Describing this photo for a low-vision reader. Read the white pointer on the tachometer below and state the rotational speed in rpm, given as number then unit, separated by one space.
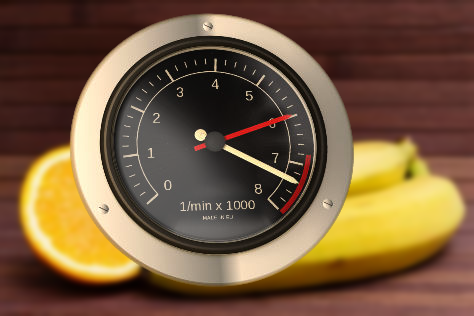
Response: 7400 rpm
